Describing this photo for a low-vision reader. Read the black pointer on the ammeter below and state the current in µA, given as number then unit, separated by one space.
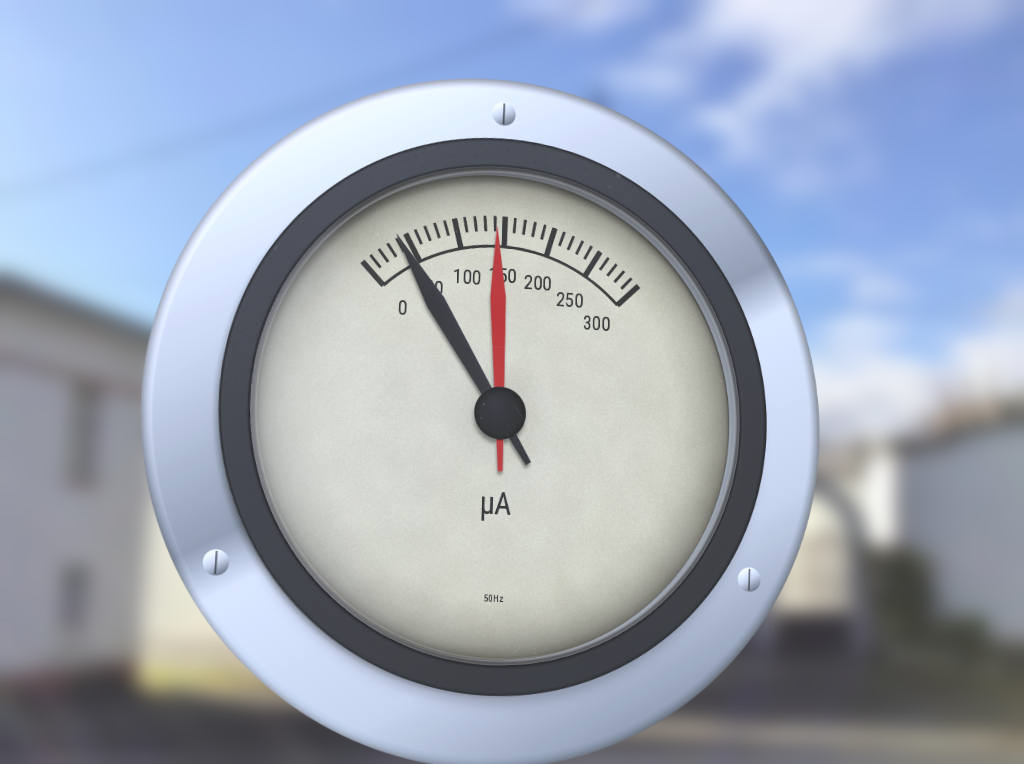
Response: 40 µA
